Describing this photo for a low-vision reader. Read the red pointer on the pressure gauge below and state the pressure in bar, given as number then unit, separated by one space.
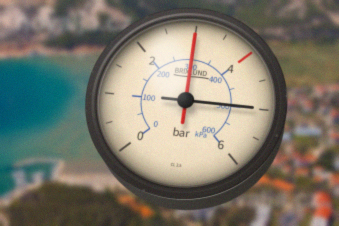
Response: 3 bar
